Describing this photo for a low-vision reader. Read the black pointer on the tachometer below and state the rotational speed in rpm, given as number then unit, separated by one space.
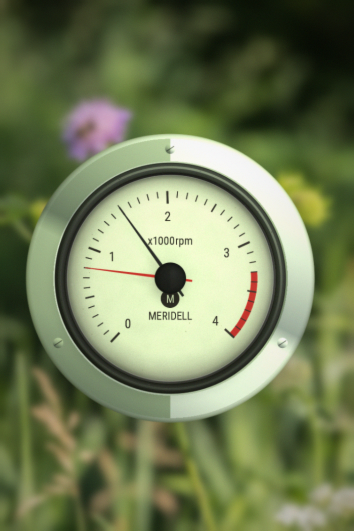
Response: 1500 rpm
